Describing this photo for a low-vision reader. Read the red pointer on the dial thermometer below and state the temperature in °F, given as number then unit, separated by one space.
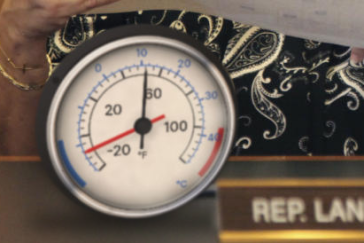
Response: -8 °F
